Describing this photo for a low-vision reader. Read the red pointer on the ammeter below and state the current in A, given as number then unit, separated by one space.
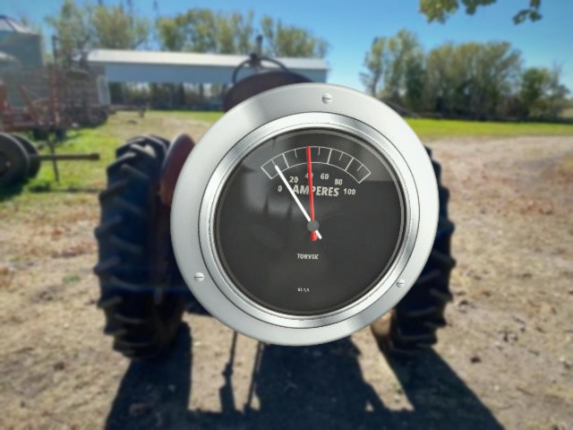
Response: 40 A
